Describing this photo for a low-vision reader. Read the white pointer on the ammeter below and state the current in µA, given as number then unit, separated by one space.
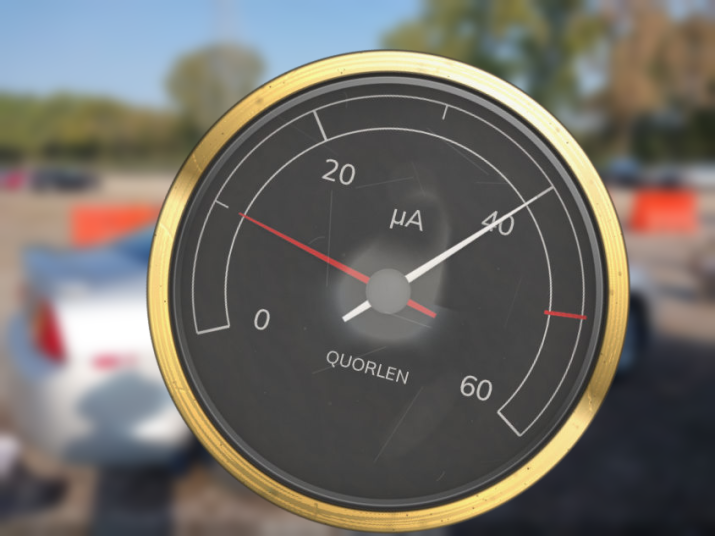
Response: 40 µA
